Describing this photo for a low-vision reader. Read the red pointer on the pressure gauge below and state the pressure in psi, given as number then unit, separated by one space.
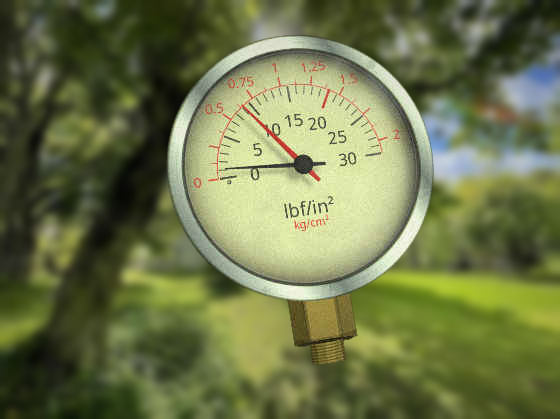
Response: 9 psi
